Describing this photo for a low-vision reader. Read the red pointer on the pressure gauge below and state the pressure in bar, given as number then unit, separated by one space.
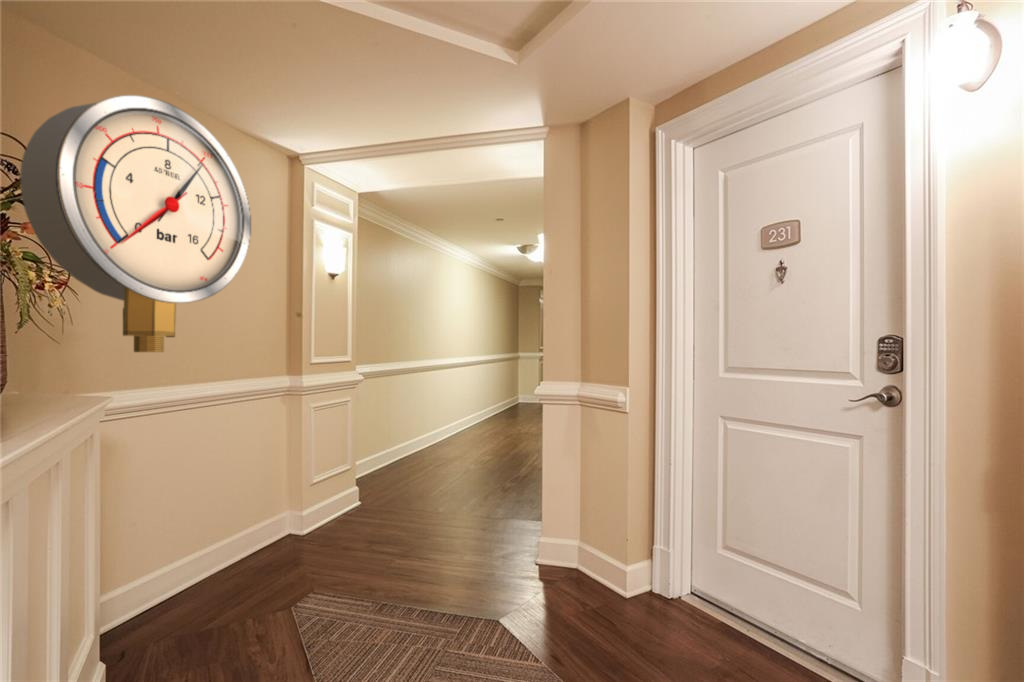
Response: 0 bar
